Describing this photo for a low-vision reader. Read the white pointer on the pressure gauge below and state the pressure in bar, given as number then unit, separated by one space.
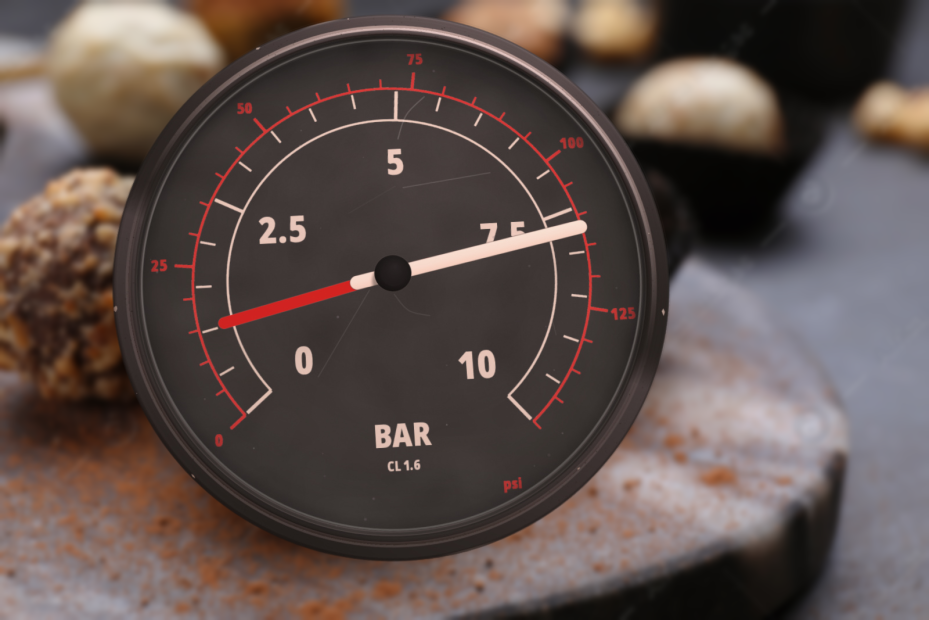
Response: 7.75 bar
